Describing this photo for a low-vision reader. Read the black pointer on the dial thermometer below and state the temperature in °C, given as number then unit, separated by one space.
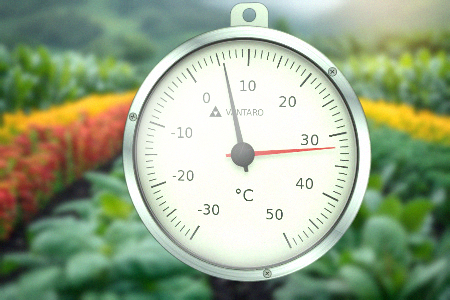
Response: 6 °C
